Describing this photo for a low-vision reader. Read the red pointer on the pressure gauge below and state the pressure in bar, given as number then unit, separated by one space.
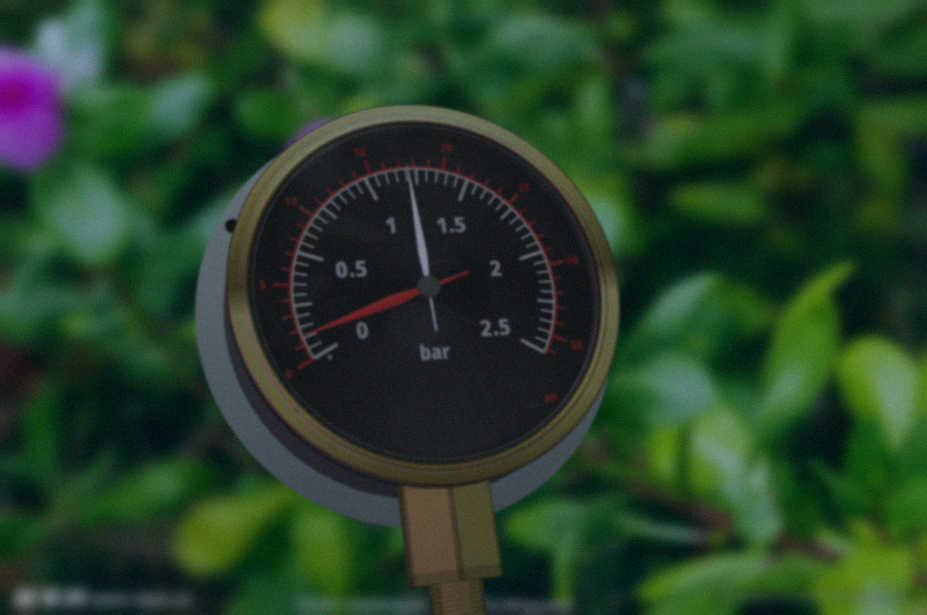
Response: 0.1 bar
